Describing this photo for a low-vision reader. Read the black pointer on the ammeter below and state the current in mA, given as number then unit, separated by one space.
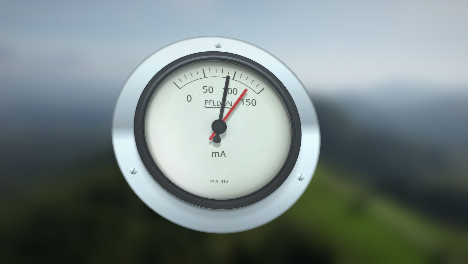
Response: 90 mA
